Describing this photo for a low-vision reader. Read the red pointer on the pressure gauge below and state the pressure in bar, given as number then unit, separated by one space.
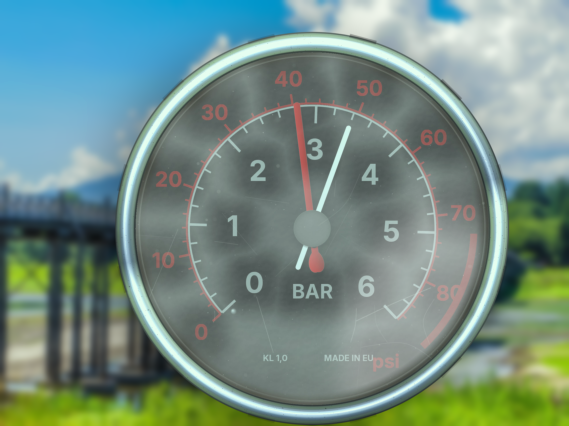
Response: 2.8 bar
